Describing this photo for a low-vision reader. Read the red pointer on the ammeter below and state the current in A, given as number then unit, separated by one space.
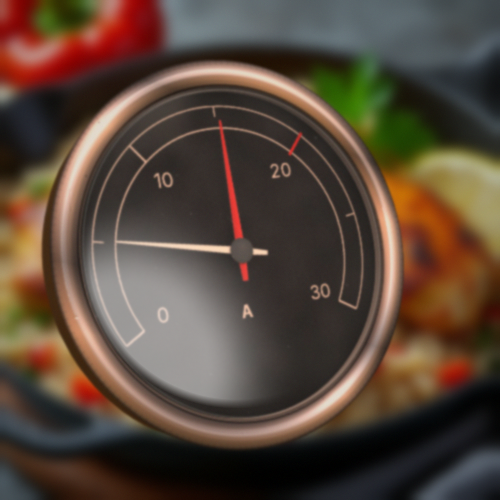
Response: 15 A
